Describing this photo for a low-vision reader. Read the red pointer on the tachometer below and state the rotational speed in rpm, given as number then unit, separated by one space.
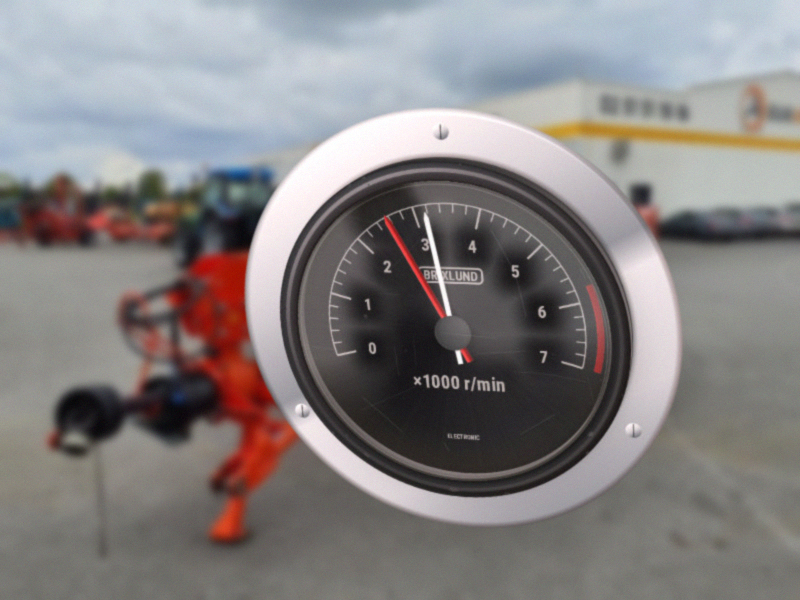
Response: 2600 rpm
